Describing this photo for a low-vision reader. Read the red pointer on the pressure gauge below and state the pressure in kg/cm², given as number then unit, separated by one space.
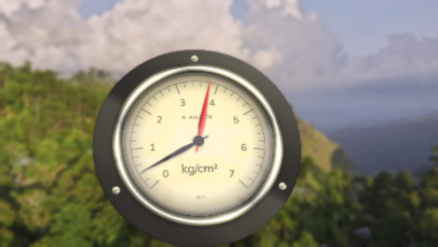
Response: 3.8 kg/cm²
